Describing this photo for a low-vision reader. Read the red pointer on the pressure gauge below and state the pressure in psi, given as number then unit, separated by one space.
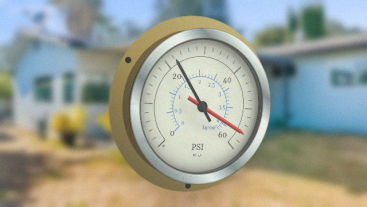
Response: 56 psi
